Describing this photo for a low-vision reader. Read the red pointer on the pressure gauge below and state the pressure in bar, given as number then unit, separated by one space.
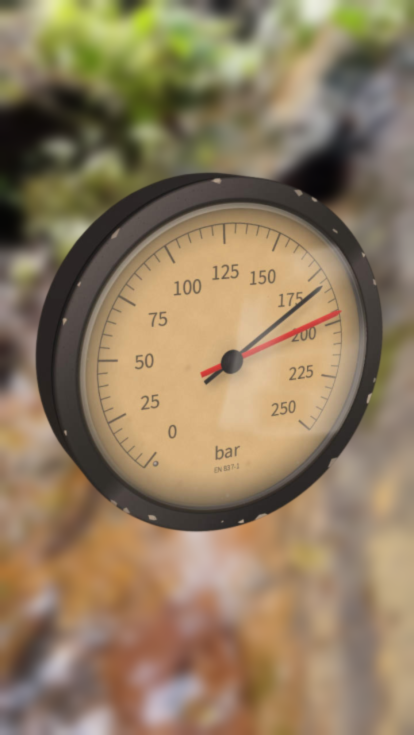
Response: 195 bar
